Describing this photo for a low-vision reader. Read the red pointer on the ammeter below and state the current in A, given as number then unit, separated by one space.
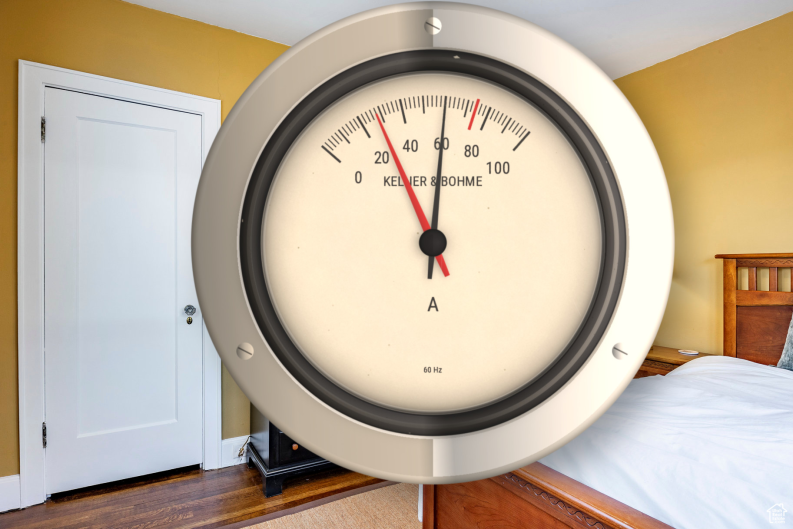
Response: 28 A
